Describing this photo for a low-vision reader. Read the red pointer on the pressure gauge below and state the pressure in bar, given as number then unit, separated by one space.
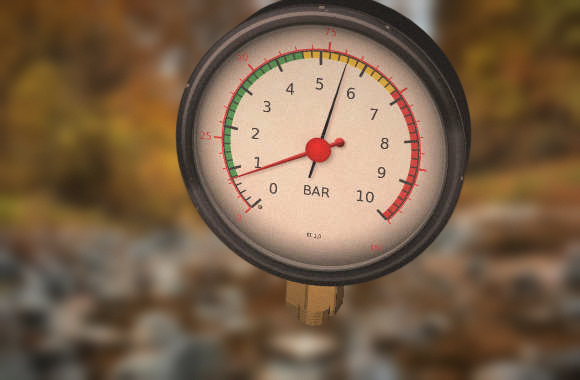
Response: 0.8 bar
